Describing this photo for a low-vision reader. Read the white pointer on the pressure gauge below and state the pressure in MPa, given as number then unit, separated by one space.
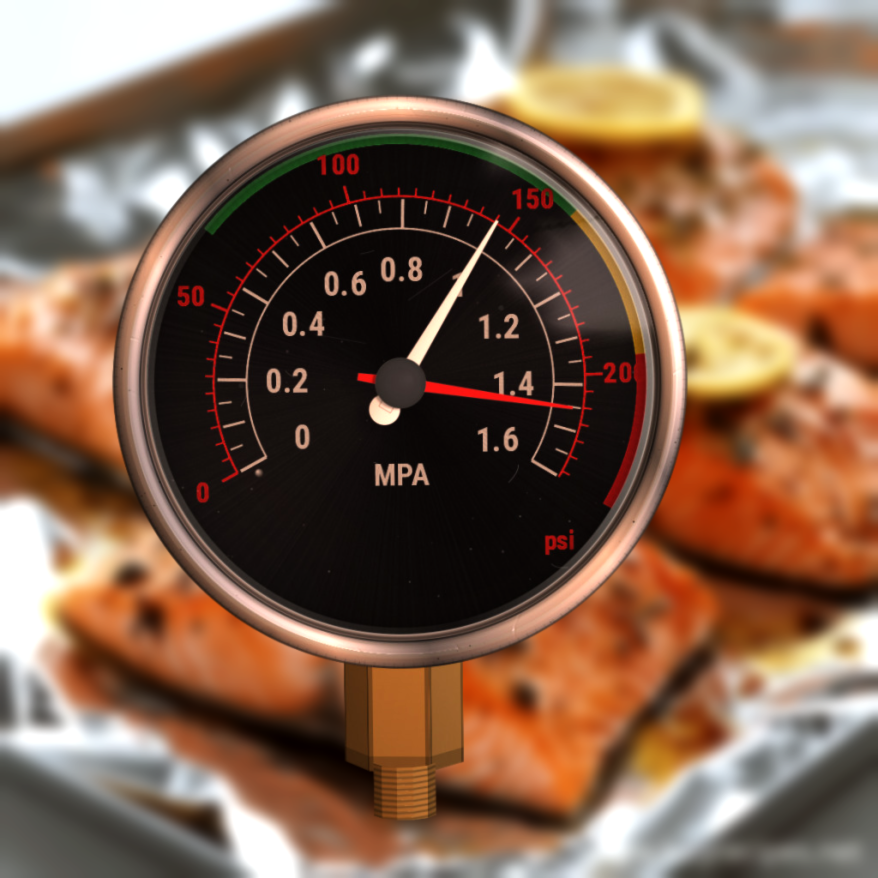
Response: 1 MPa
